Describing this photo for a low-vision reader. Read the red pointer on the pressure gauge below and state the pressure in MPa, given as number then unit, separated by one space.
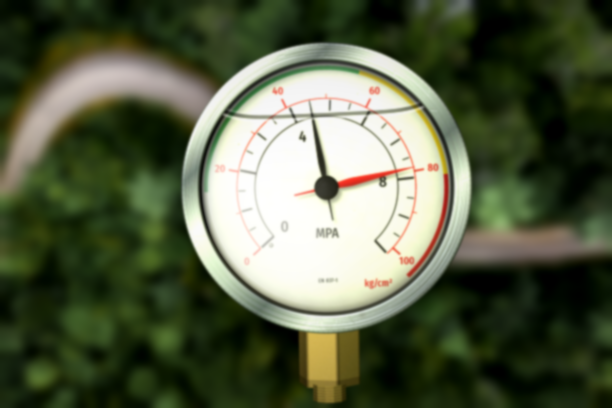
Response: 7.75 MPa
